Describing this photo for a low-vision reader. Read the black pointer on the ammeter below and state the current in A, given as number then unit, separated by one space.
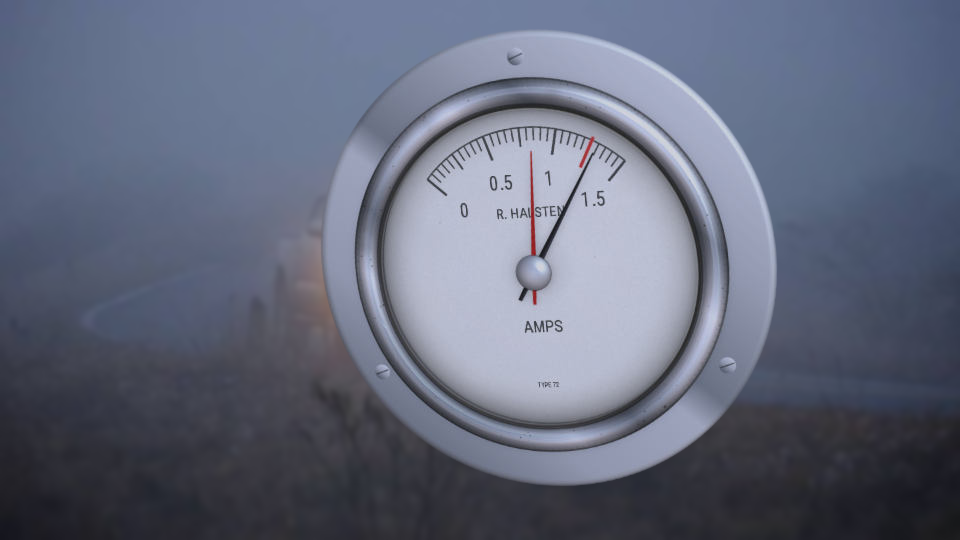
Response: 1.3 A
